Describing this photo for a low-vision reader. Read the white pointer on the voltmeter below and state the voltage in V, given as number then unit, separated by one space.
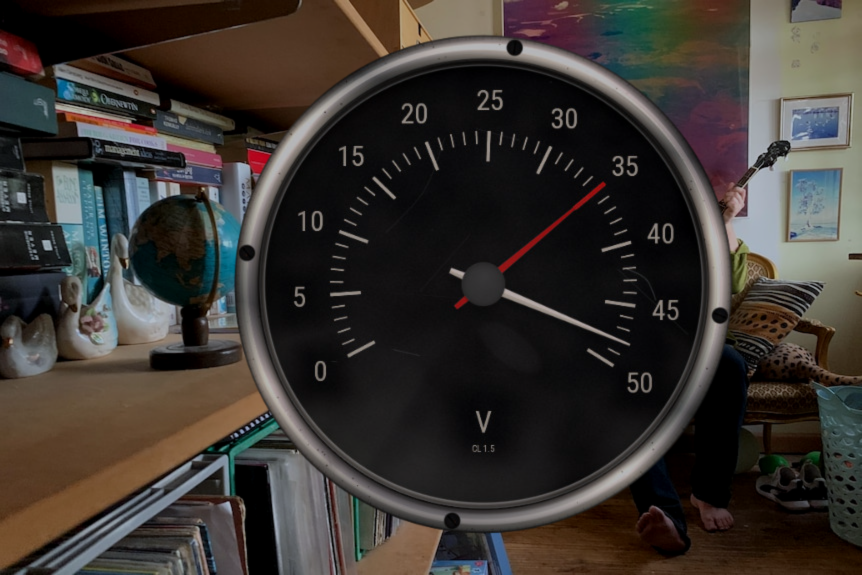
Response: 48 V
